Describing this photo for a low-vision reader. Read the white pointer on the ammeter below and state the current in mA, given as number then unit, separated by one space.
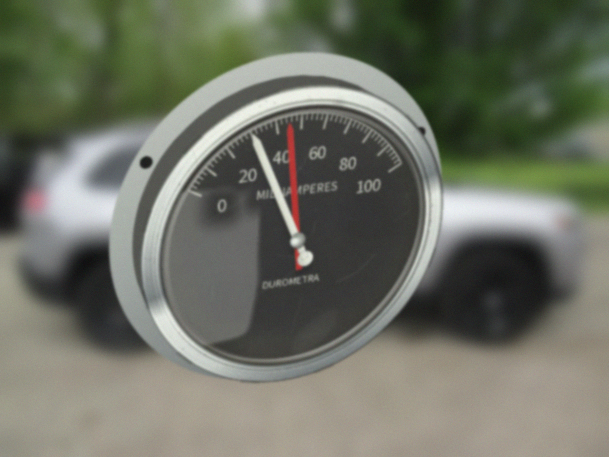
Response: 30 mA
